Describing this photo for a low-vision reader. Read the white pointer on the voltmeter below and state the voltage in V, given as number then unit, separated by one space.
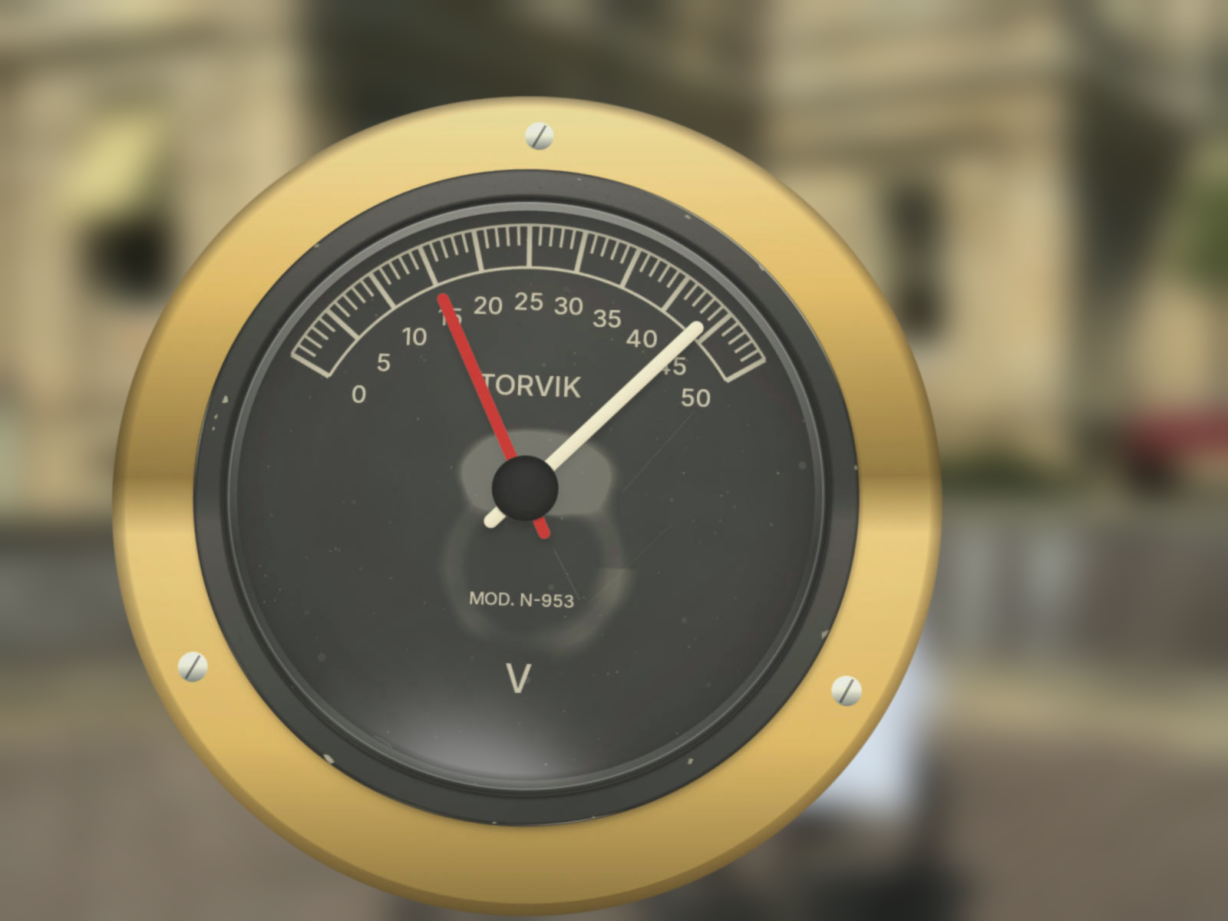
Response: 44 V
